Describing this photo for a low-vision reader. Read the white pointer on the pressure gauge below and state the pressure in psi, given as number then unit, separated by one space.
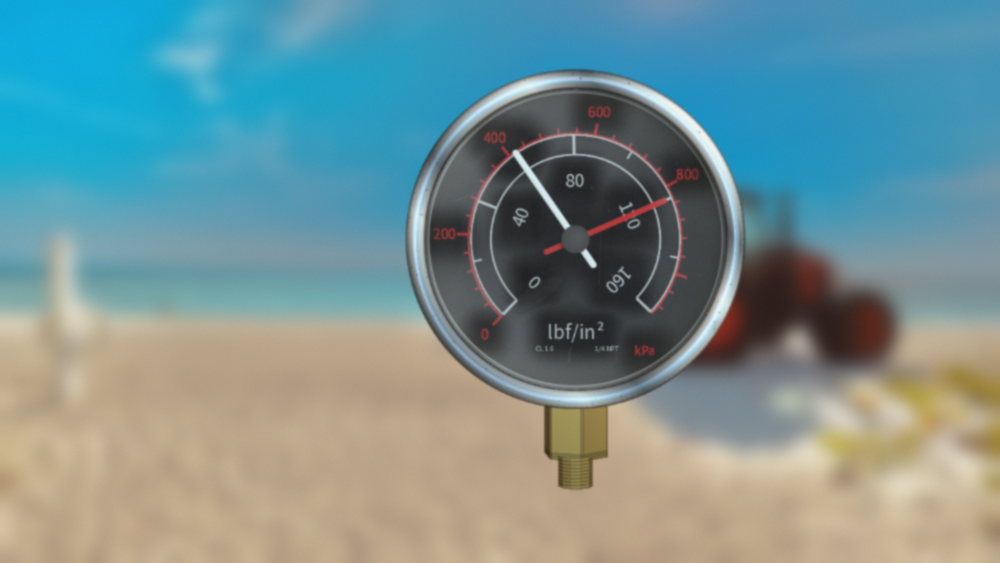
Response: 60 psi
